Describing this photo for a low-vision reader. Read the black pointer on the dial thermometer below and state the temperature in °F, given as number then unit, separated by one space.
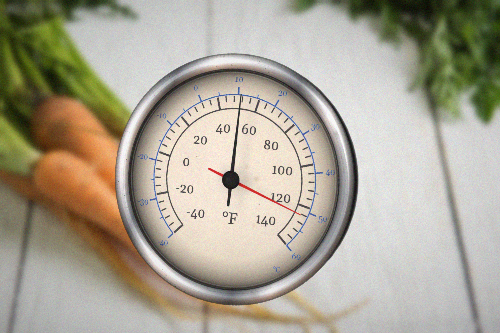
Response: 52 °F
